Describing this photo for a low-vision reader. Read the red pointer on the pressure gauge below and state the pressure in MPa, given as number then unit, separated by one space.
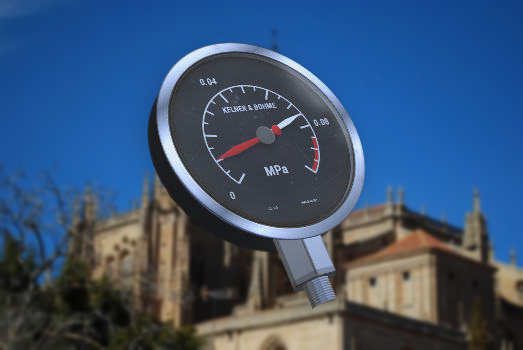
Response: 0.01 MPa
